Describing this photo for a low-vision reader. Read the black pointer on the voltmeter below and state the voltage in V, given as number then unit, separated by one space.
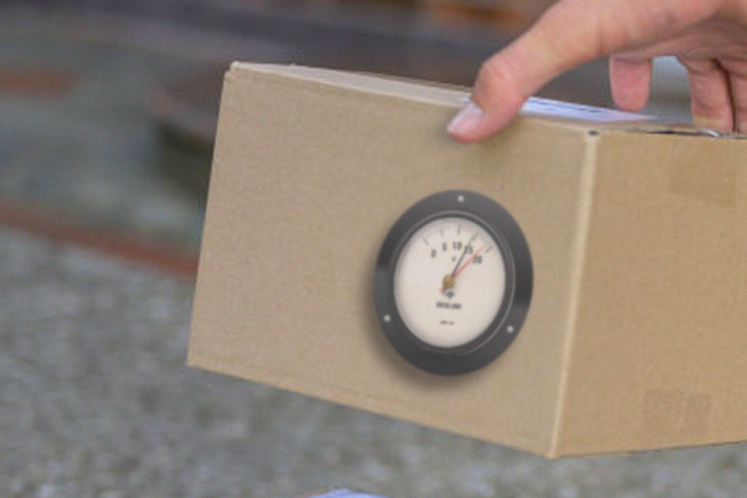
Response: 15 V
